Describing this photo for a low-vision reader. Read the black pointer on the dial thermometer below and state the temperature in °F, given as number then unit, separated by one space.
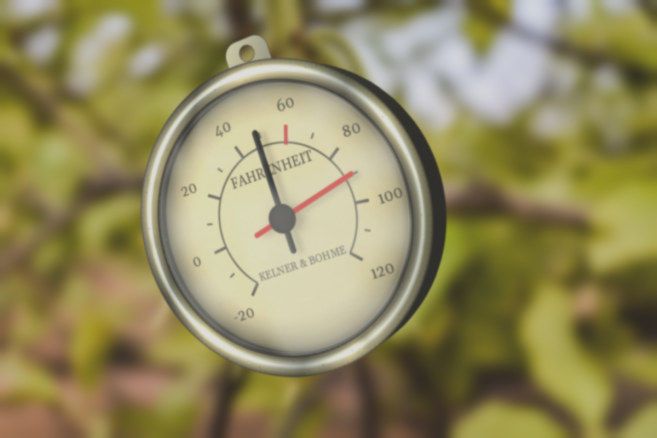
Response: 50 °F
